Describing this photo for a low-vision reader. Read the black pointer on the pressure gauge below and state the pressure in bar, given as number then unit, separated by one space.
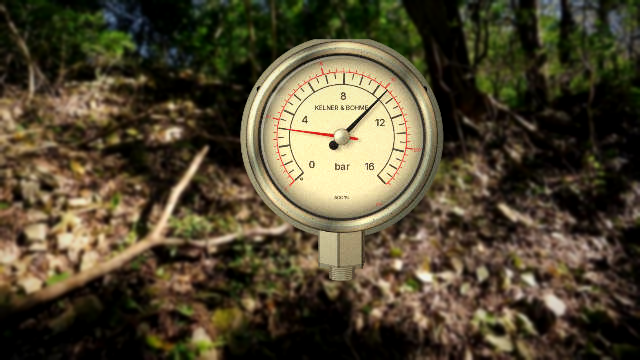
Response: 10.5 bar
